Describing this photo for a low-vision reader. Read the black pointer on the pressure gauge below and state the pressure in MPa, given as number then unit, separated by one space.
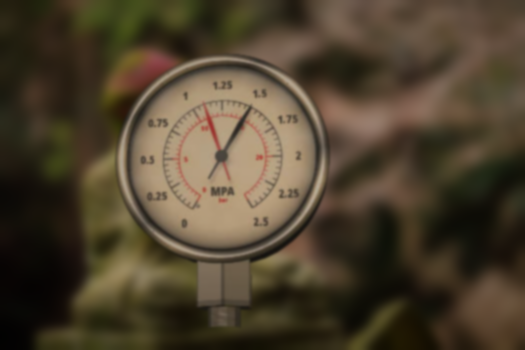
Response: 1.5 MPa
